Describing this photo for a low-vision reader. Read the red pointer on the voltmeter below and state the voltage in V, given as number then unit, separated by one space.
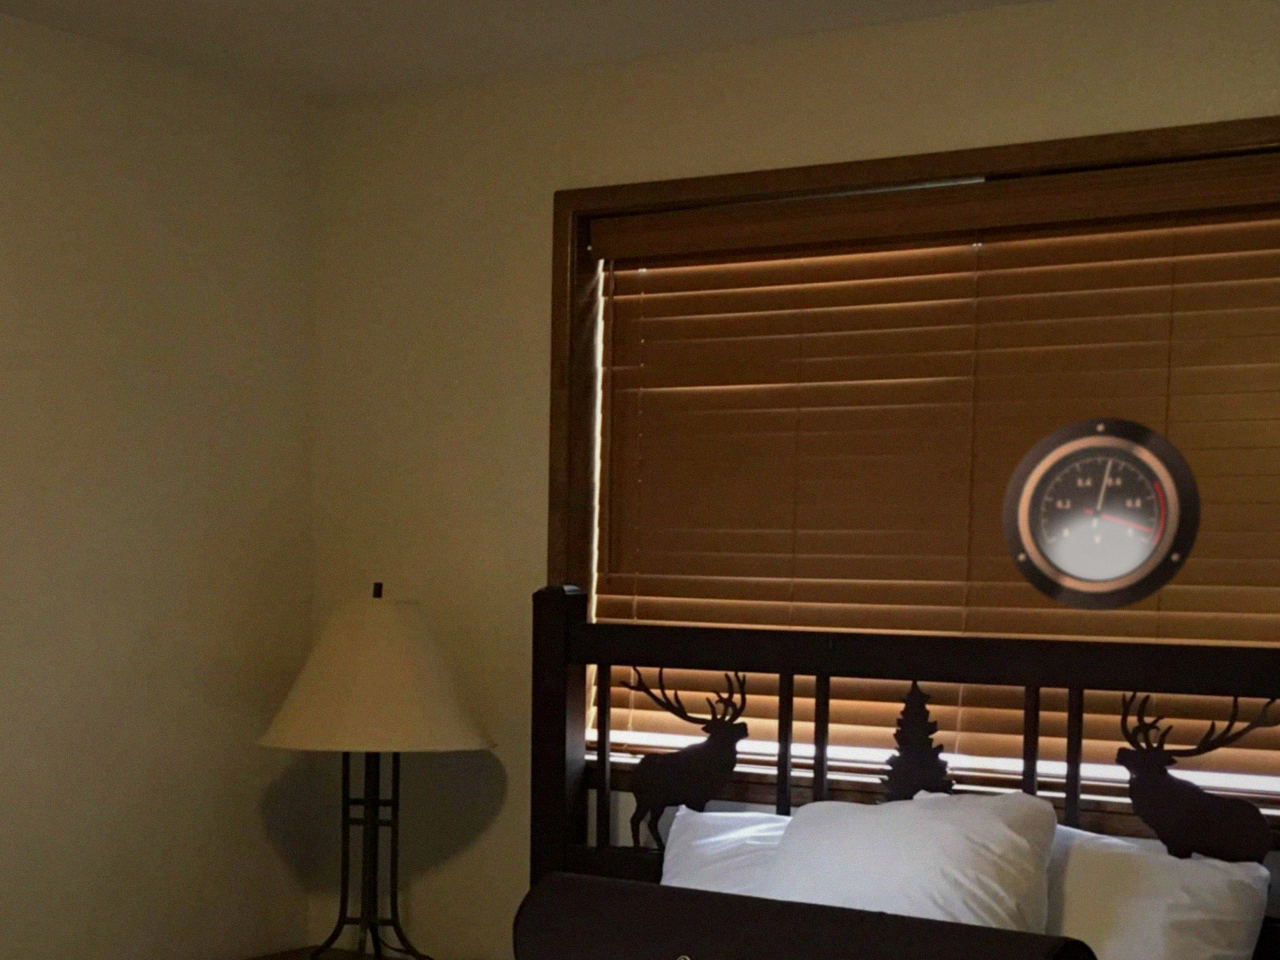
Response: 0.95 V
